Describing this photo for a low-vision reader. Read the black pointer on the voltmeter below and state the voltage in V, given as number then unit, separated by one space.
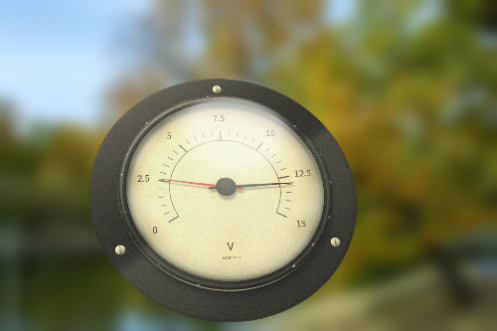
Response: 13 V
